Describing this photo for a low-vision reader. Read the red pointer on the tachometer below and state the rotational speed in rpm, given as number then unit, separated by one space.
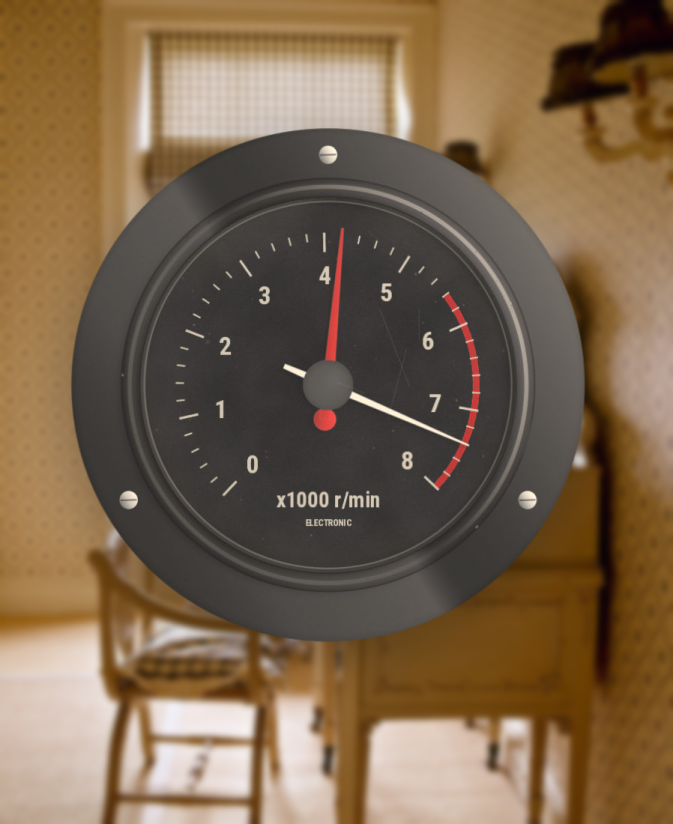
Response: 4200 rpm
